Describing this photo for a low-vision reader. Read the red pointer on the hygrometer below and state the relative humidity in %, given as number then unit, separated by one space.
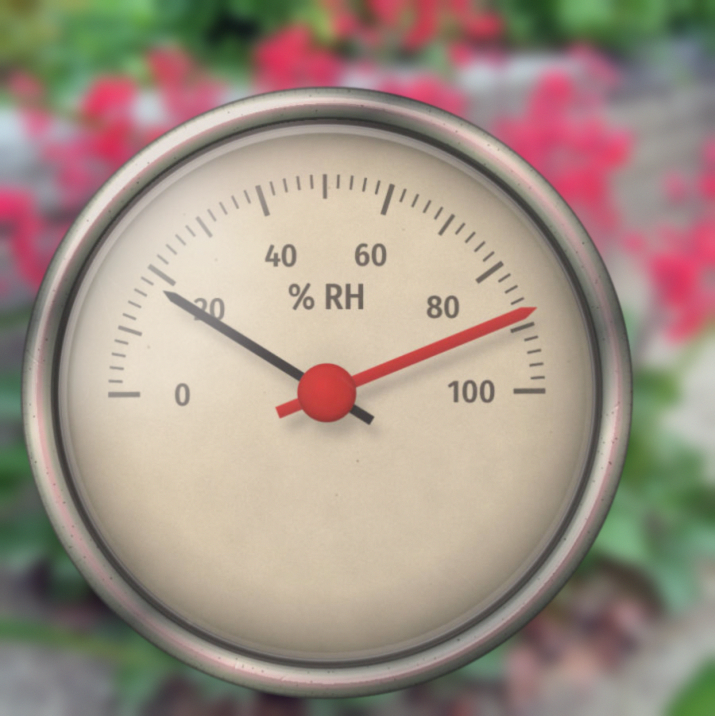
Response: 88 %
